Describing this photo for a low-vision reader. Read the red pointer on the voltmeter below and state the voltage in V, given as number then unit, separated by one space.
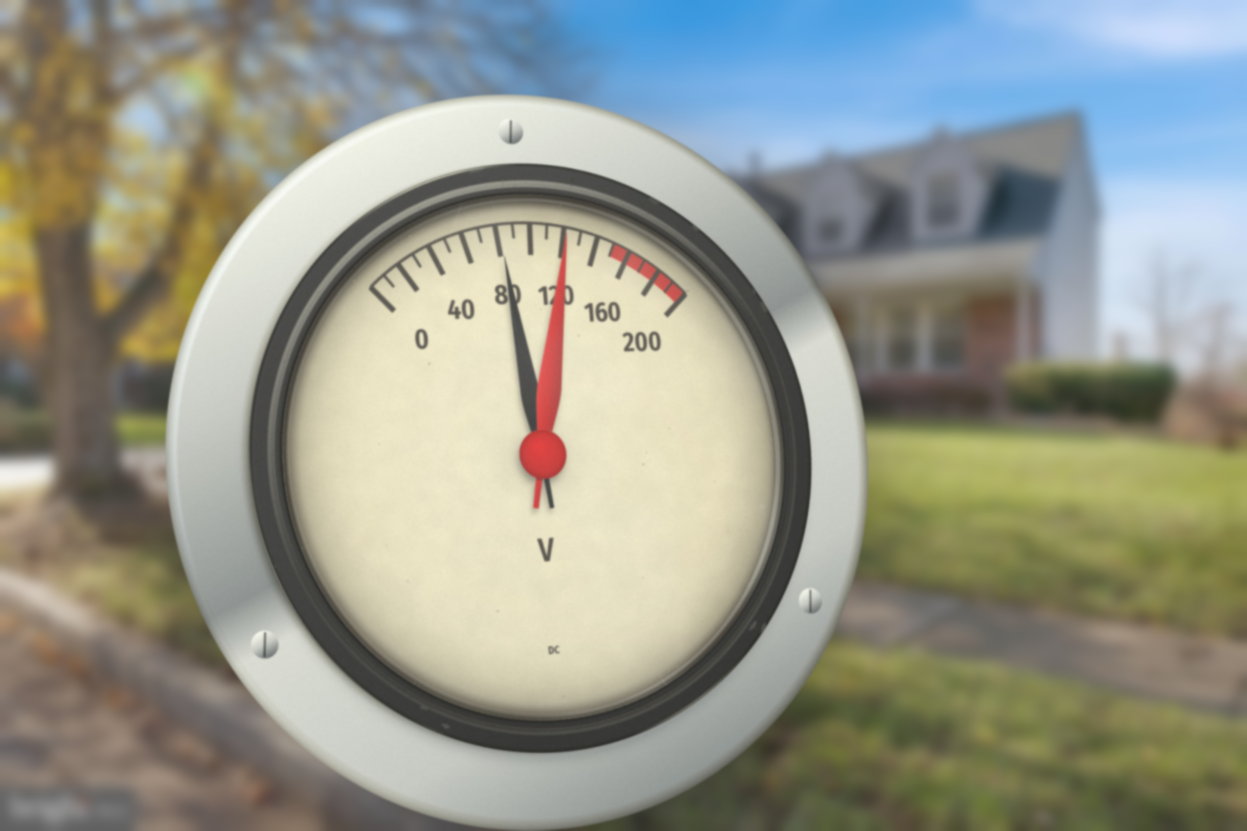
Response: 120 V
